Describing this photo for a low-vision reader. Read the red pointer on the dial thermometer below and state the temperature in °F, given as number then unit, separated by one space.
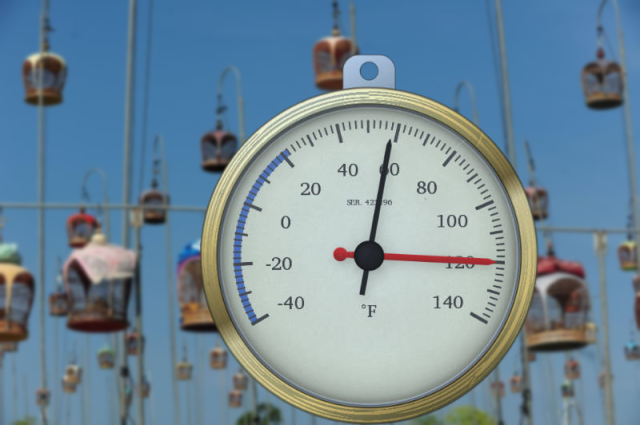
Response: 120 °F
